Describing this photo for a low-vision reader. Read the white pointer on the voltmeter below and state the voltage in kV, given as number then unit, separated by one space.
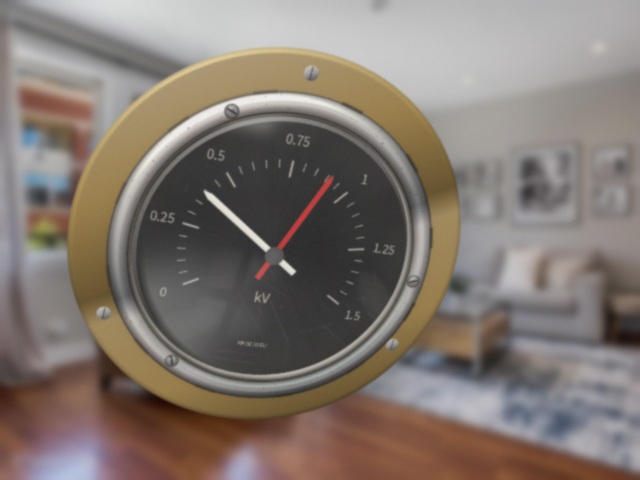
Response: 0.4 kV
